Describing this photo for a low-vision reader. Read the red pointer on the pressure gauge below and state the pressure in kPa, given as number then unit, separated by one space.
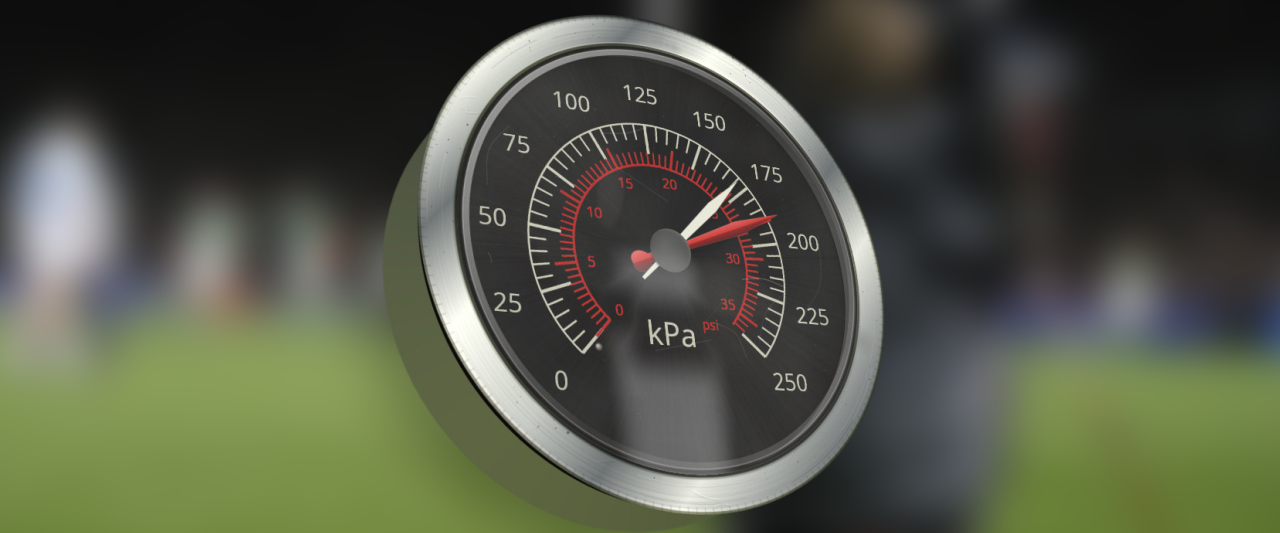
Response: 190 kPa
